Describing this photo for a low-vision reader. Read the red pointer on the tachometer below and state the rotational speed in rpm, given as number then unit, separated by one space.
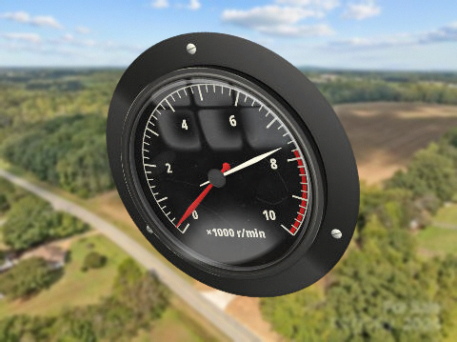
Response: 200 rpm
